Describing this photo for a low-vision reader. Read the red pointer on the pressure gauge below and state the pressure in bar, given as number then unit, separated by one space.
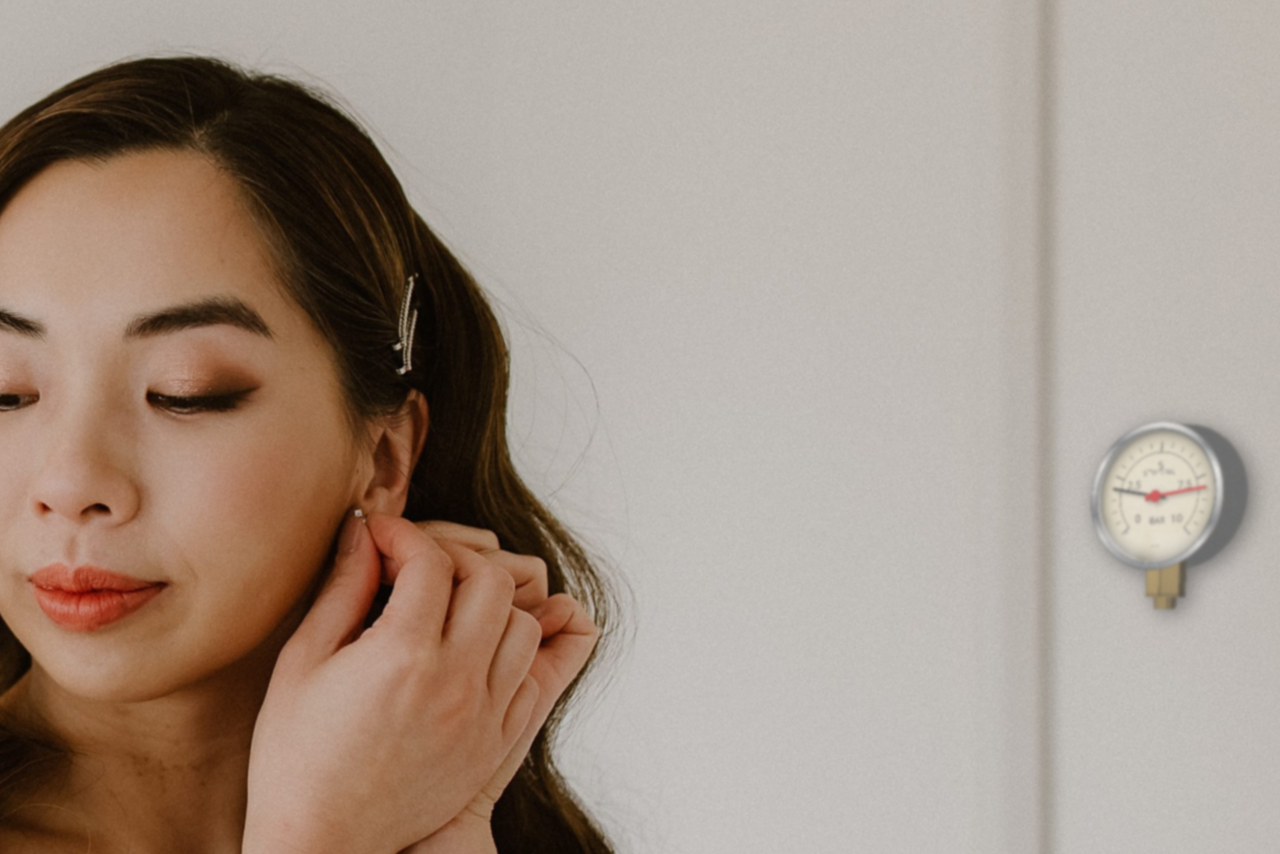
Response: 8 bar
